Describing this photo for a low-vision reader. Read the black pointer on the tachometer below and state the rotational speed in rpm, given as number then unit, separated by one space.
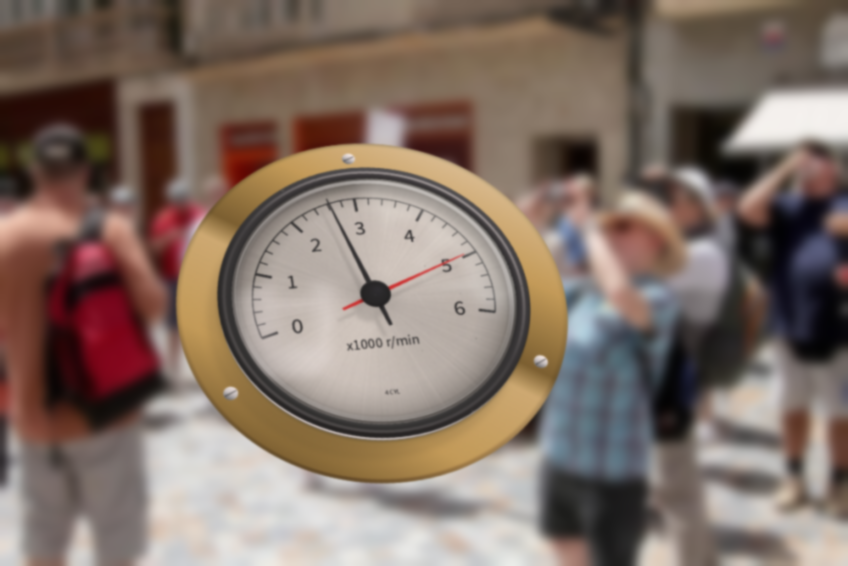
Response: 2600 rpm
